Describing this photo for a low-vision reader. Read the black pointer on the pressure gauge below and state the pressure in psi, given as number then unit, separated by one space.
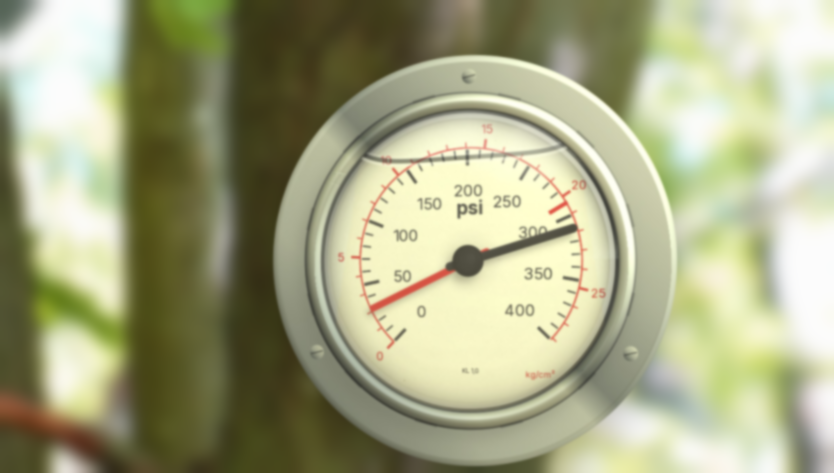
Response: 310 psi
